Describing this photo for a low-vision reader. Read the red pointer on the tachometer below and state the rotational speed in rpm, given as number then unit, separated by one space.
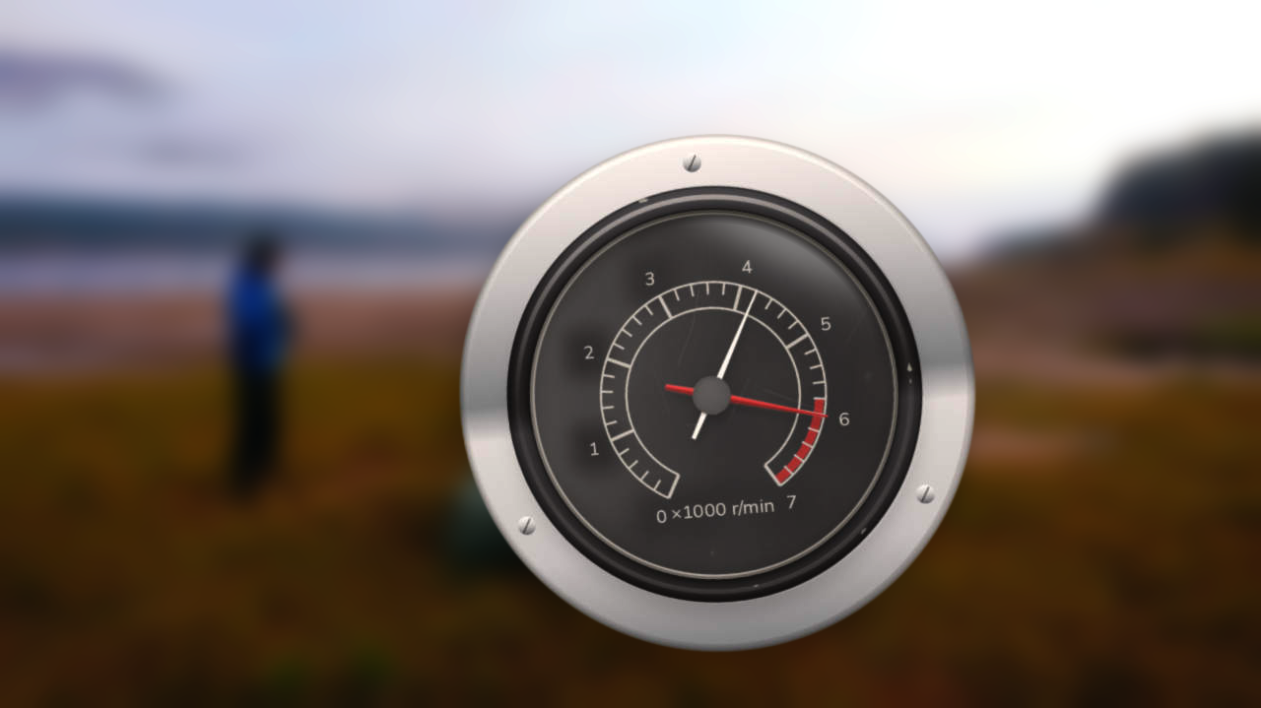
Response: 6000 rpm
